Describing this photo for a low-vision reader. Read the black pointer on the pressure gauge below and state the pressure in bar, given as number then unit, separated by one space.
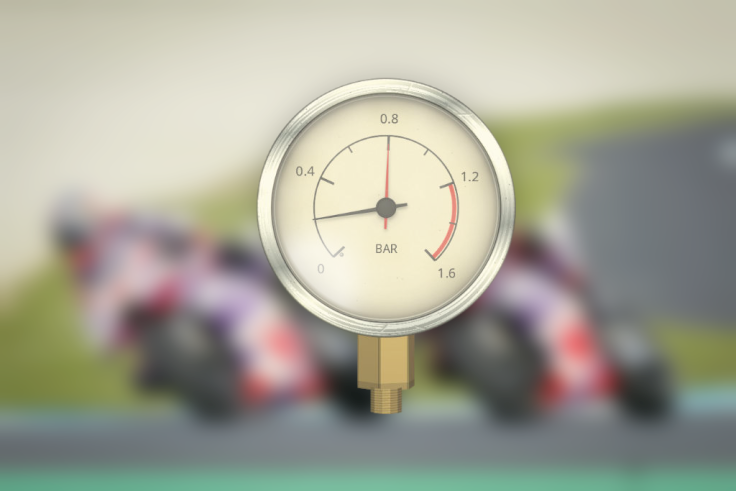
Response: 0.2 bar
